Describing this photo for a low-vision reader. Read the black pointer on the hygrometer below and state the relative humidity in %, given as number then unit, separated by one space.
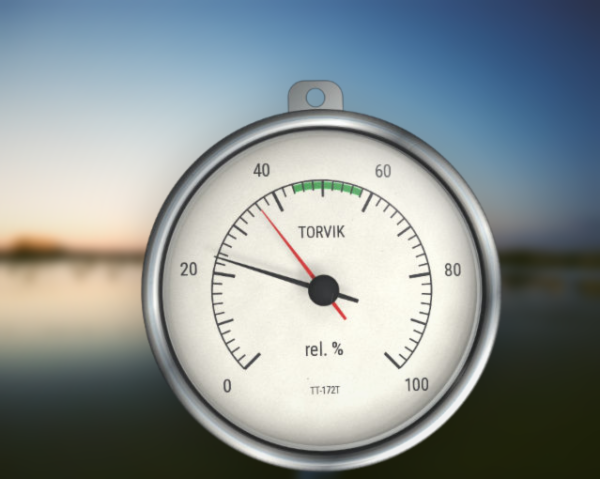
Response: 23 %
